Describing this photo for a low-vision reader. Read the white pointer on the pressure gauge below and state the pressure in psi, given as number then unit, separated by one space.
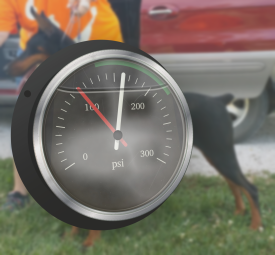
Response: 160 psi
